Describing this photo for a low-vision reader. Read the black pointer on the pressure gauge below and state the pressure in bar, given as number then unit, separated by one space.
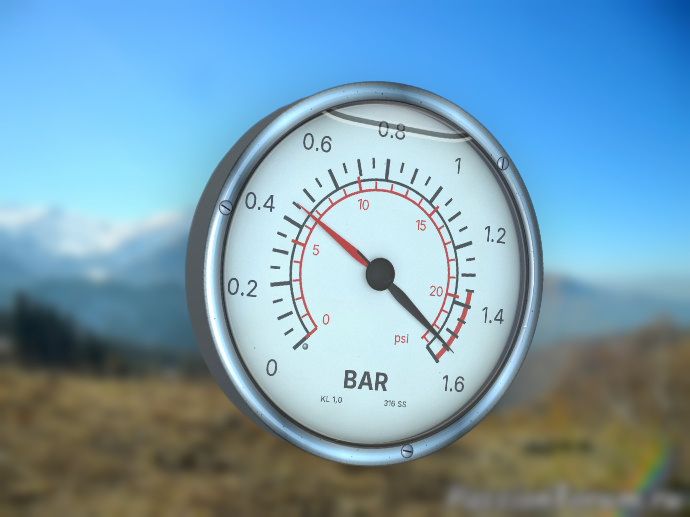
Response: 1.55 bar
